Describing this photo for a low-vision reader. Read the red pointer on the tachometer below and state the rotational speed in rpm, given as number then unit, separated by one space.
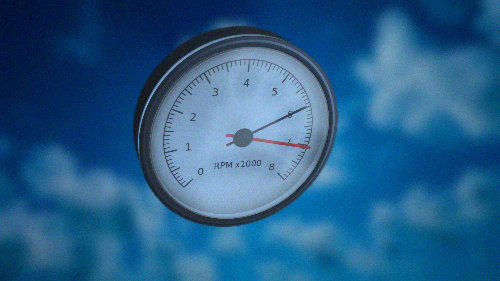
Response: 7000 rpm
